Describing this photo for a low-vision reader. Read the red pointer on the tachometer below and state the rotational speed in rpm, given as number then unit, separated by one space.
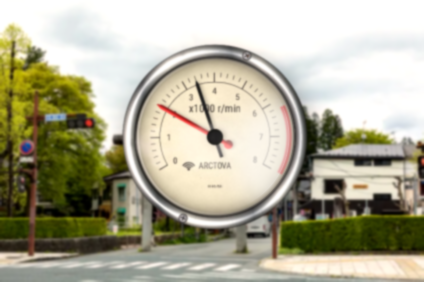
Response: 2000 rpm
